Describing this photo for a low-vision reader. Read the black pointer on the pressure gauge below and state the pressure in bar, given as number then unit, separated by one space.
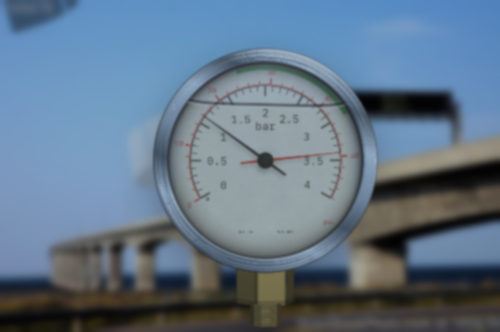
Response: 1.1 bar
